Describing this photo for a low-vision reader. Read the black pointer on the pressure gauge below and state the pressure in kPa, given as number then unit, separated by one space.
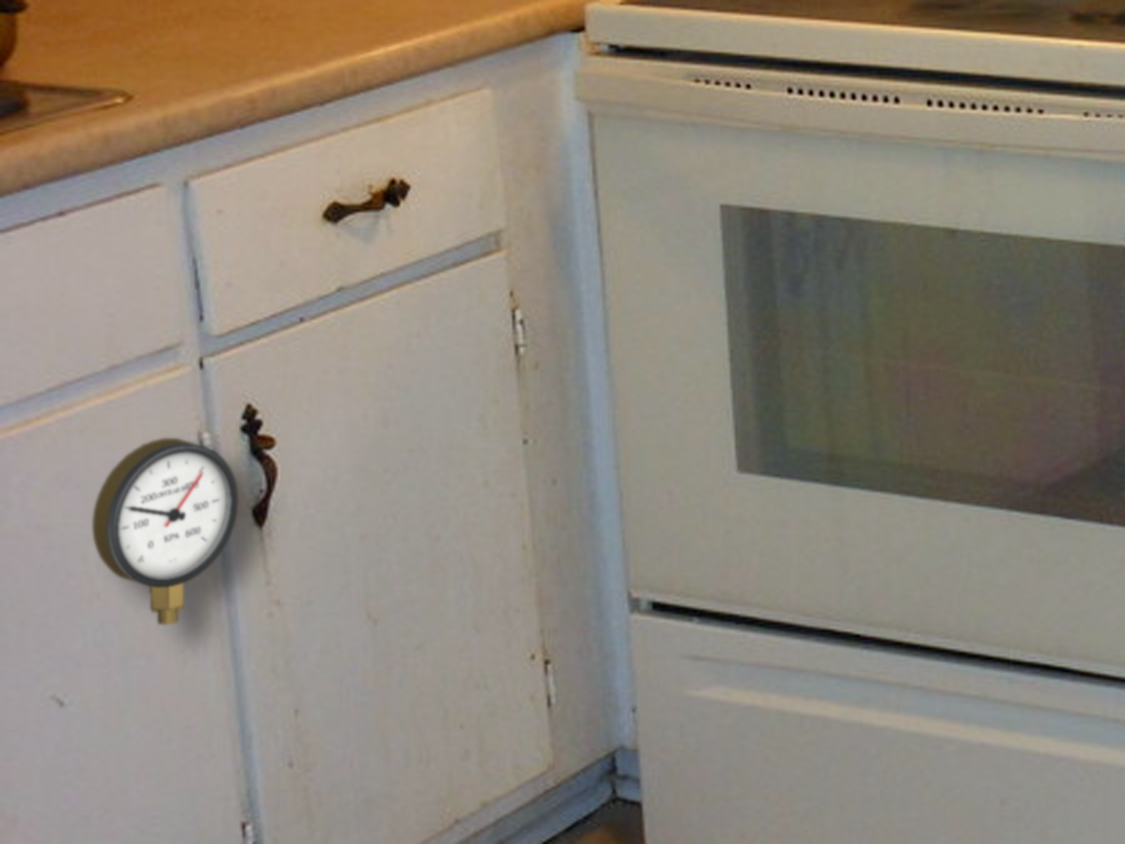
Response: 150 kPa
